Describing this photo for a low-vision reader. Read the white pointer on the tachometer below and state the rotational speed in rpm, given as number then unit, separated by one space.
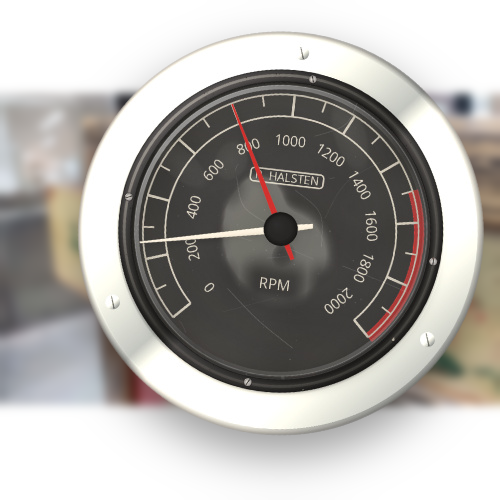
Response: 250 rpm
